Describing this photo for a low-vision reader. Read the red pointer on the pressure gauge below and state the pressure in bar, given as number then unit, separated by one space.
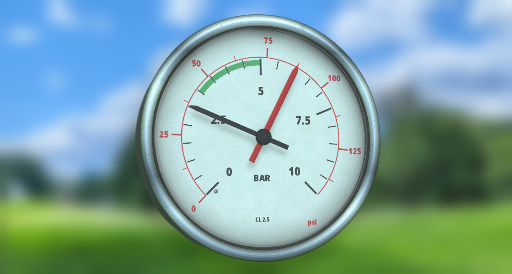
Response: 6 bar
